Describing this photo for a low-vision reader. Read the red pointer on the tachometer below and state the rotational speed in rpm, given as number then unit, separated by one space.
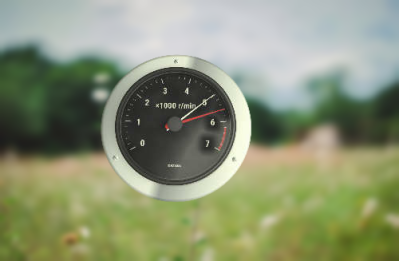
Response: 5600 rpm
